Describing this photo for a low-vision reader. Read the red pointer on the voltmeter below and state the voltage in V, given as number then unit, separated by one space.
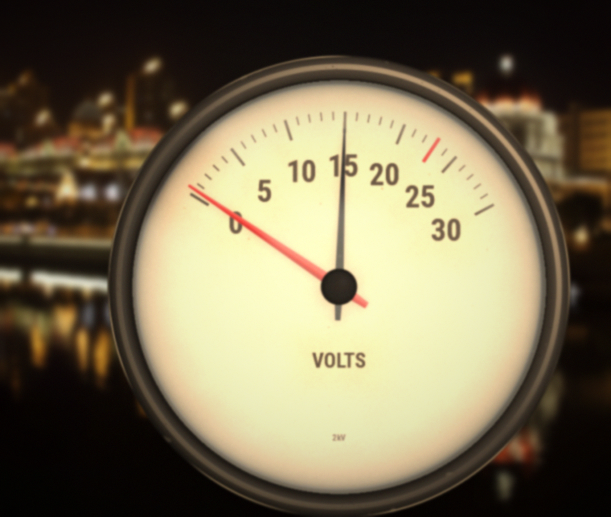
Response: 0.5 V
